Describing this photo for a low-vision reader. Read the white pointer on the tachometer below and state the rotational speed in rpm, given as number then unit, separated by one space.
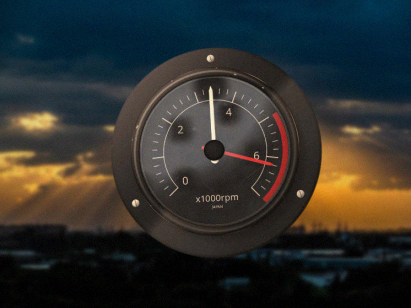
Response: 3400 rpm
